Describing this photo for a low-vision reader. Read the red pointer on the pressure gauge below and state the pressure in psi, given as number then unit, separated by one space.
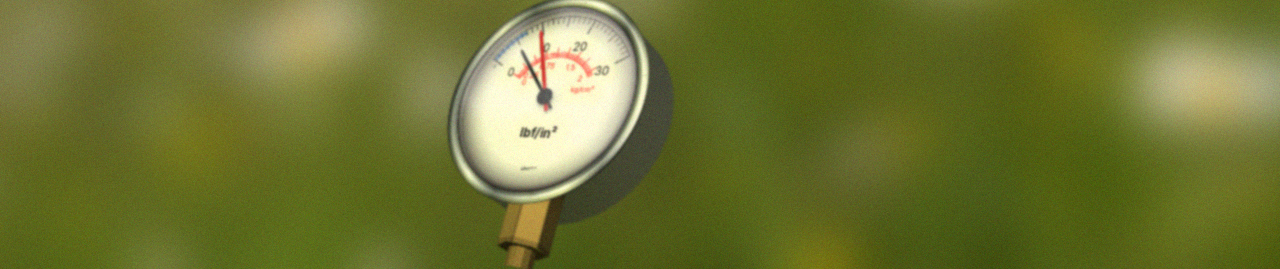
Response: 10 psi
